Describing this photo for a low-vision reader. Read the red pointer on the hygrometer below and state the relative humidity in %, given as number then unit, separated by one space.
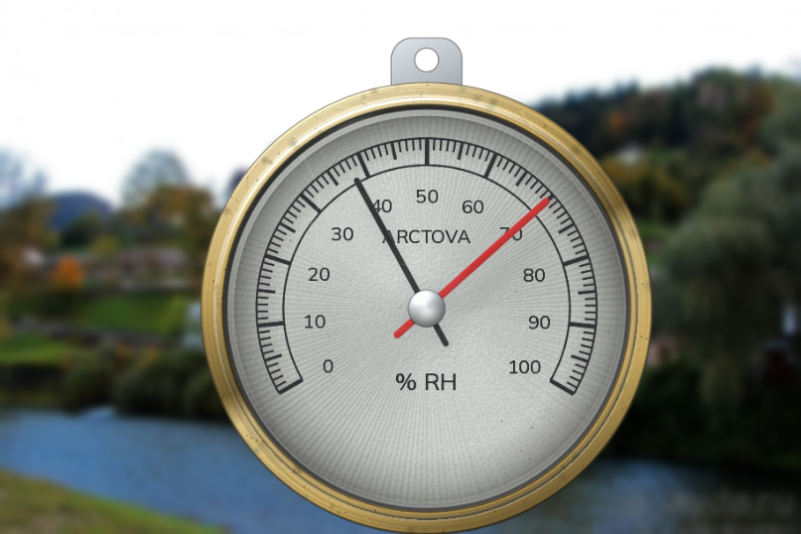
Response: 70 %
